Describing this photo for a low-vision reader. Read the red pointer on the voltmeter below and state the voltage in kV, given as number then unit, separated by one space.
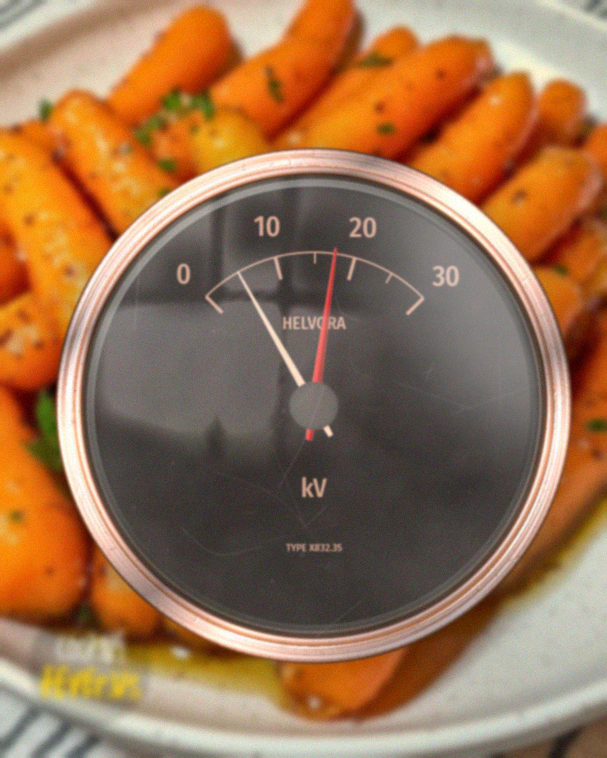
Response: 17.5 kV
